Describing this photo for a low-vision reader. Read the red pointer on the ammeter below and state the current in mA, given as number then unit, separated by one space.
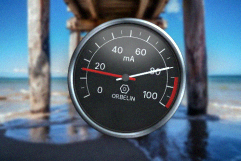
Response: 15 mA
